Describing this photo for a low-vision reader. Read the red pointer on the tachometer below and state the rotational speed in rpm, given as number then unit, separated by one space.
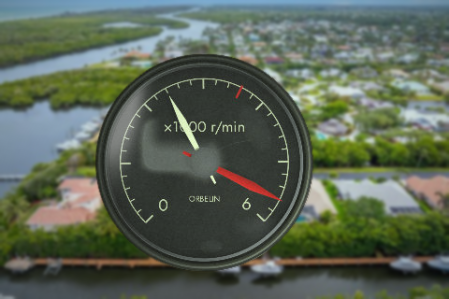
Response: 5600 rpm
